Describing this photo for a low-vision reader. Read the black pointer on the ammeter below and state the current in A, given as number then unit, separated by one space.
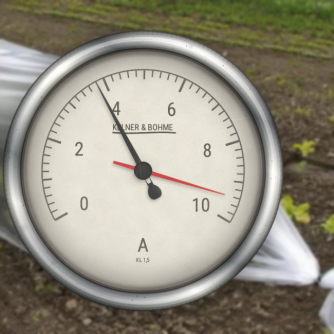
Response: 3.8 A
